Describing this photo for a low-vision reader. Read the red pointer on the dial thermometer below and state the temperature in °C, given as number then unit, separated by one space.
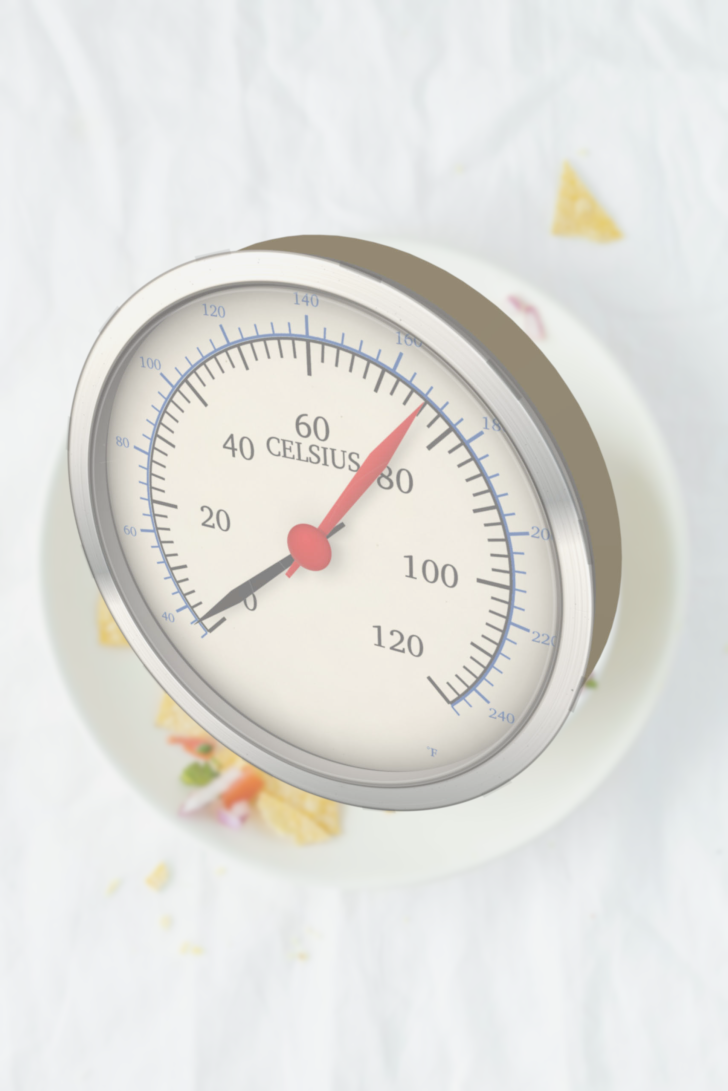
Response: 76 °C
